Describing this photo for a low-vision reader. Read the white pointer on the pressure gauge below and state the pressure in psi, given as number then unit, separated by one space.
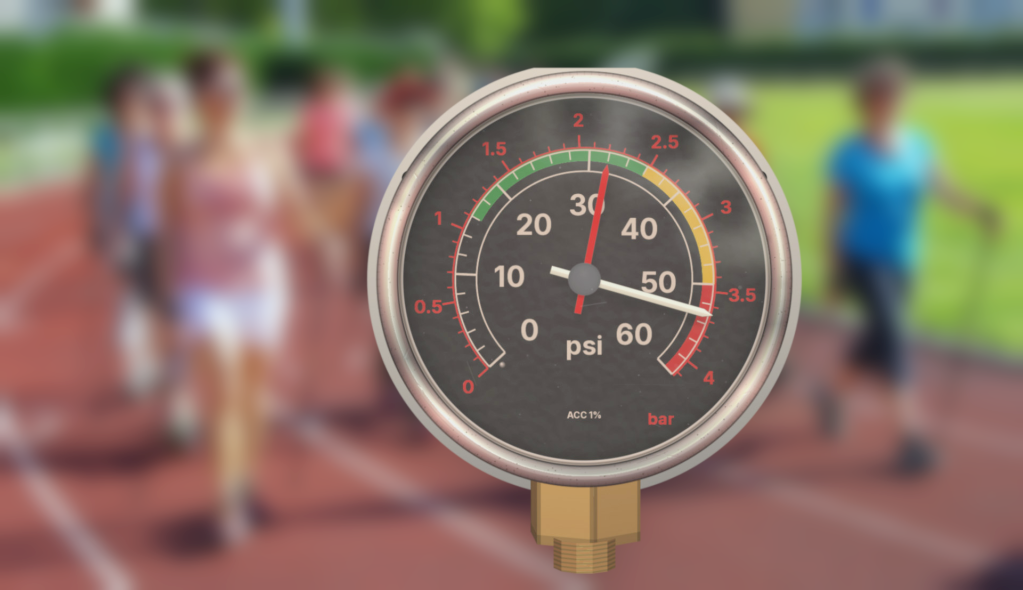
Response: 53 psi
